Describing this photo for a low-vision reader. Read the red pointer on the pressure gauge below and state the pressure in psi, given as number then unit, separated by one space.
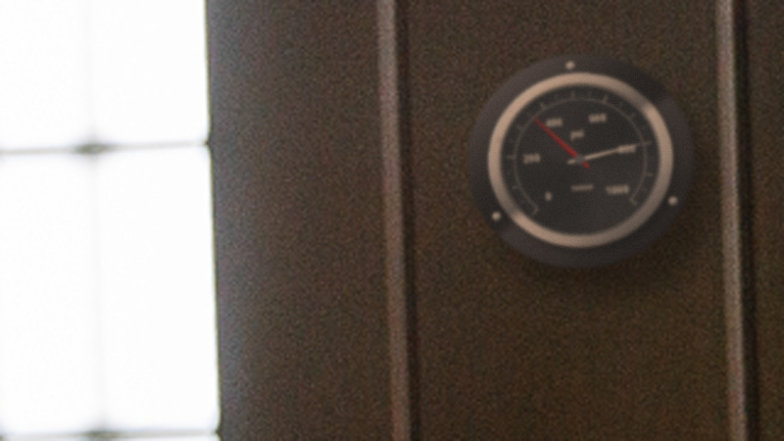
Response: 350 psi
